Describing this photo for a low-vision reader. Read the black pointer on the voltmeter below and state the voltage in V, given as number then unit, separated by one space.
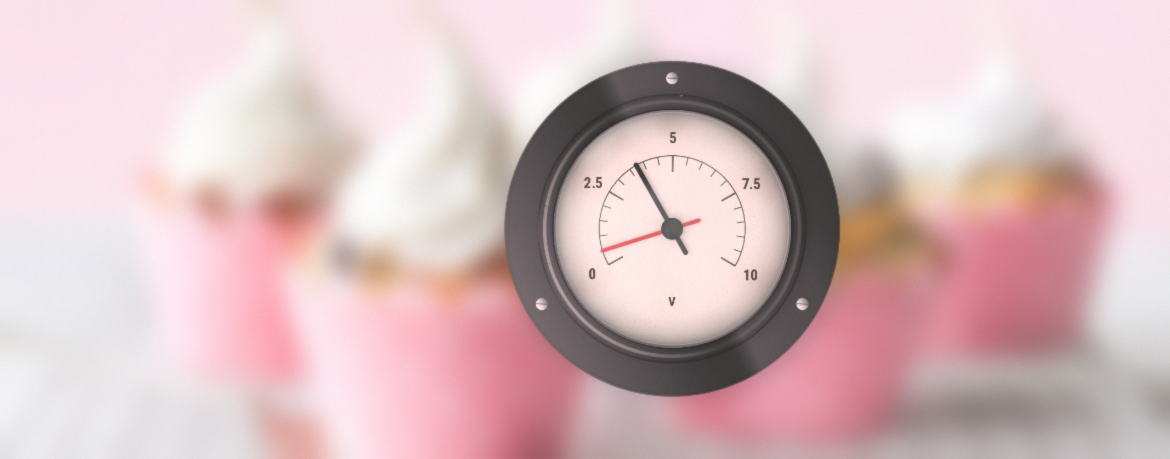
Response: 3.75 V
